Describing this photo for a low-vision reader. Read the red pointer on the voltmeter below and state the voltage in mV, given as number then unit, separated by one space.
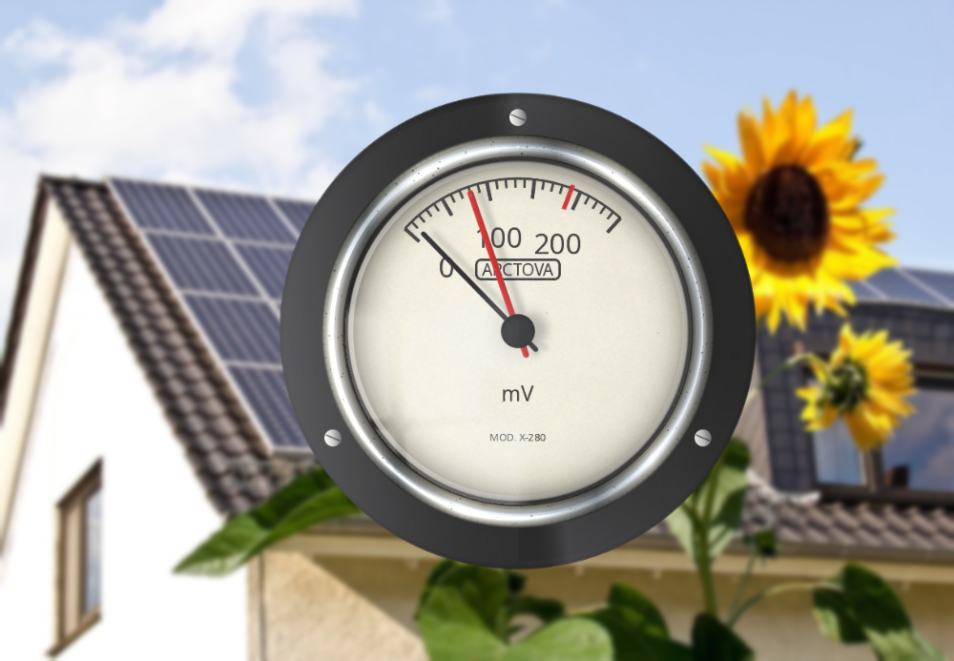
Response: 80 mV
